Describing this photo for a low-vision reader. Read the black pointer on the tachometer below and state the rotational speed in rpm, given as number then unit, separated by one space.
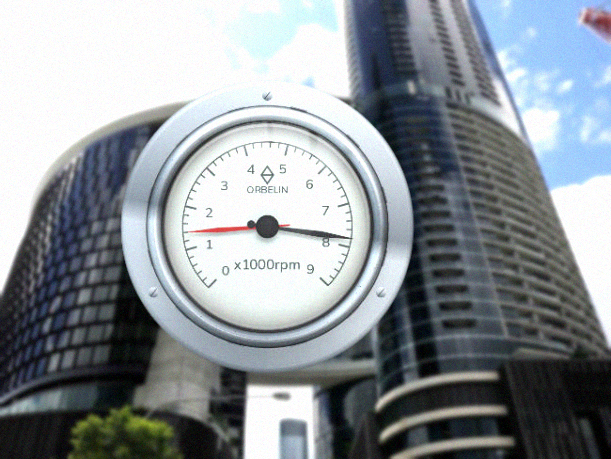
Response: 7800 rpm
